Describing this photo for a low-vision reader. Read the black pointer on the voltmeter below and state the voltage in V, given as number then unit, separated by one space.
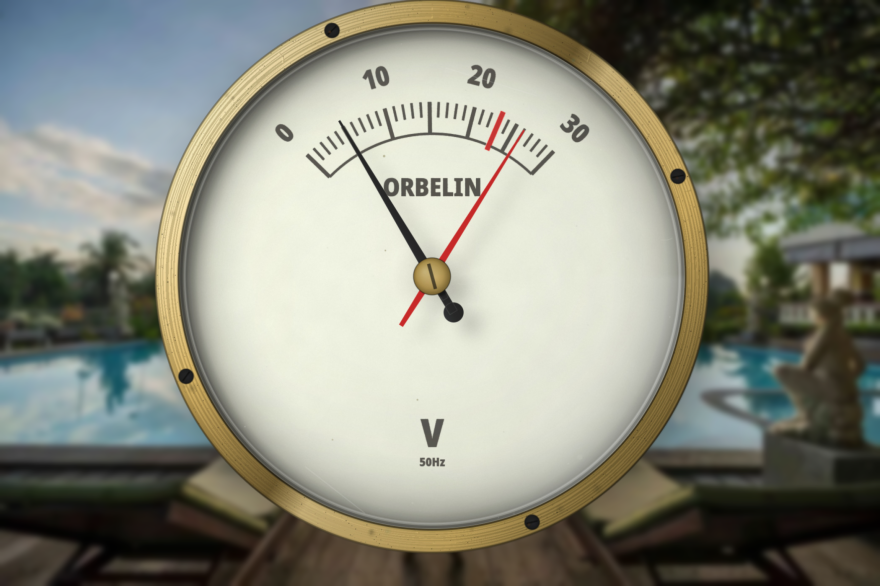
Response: 5 V
